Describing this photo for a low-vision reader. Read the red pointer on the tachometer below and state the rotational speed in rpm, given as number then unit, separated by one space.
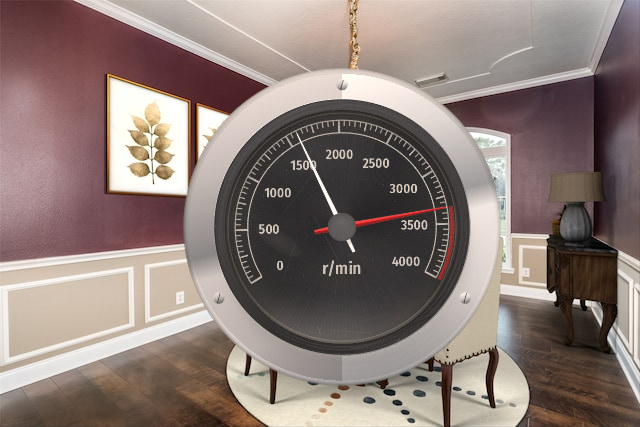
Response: 3350 rpm
